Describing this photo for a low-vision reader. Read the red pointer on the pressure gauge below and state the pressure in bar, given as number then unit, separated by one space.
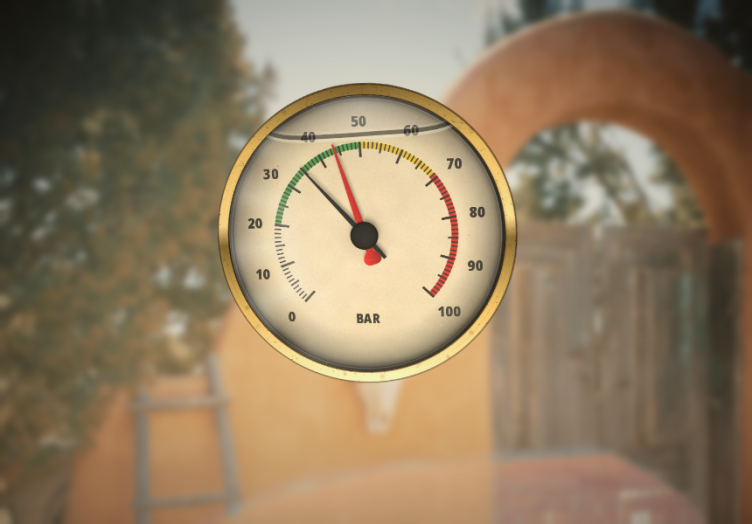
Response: 44 bar
